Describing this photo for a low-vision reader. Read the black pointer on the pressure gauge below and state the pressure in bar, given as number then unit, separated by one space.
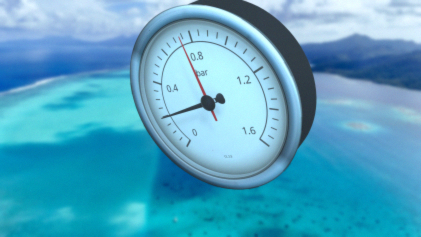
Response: 0.2 bar
